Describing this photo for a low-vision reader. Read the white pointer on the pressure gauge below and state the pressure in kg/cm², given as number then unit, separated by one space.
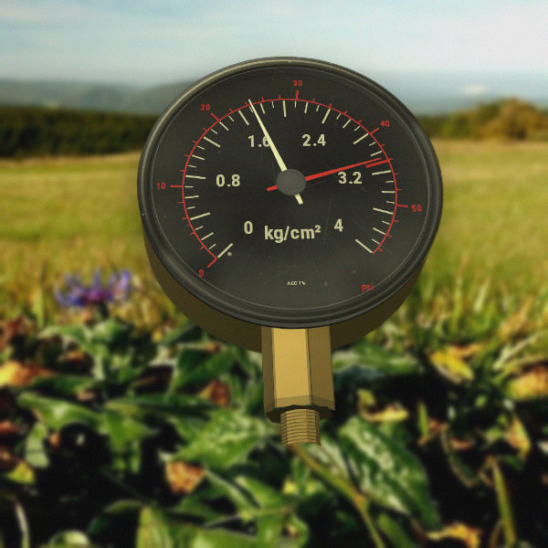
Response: 1.7 kg/cm²
